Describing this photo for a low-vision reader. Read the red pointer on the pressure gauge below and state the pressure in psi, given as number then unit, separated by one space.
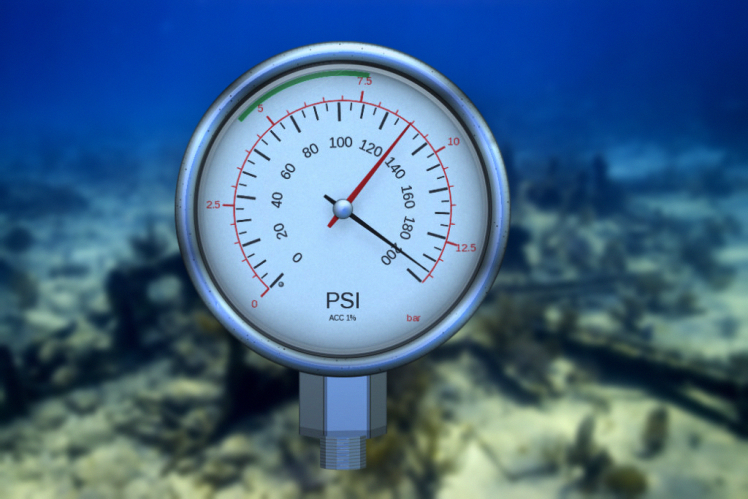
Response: 130 psi
